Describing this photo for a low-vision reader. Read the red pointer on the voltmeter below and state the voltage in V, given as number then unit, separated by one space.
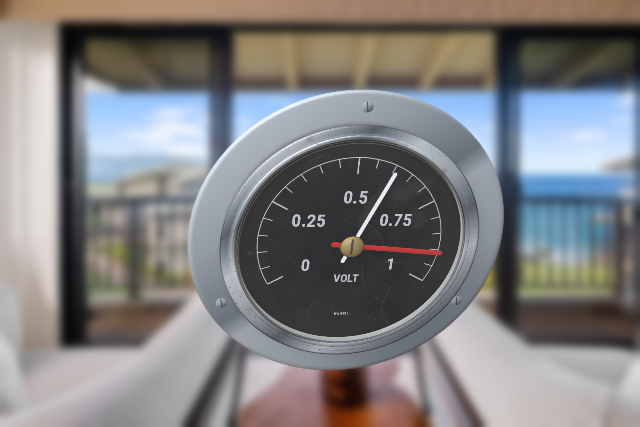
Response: 0.9 V
